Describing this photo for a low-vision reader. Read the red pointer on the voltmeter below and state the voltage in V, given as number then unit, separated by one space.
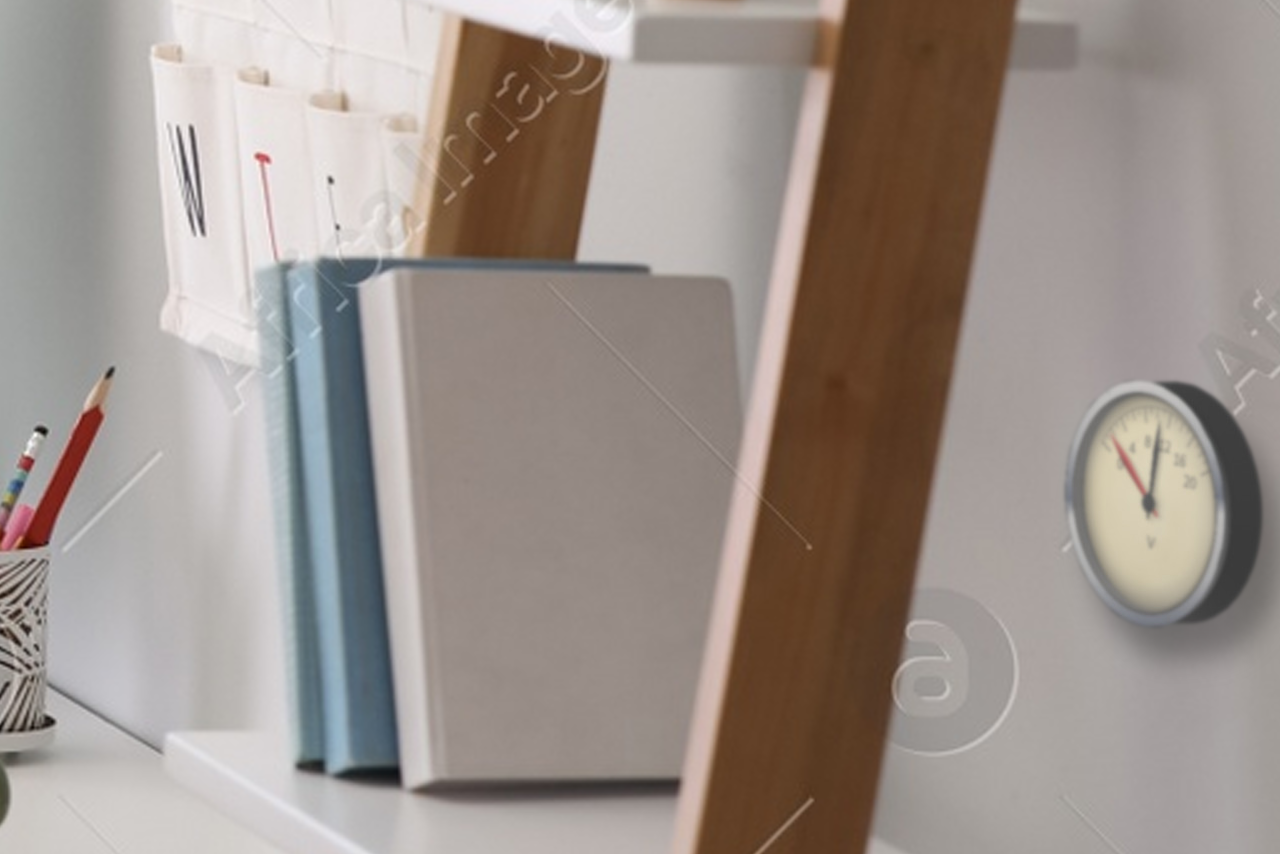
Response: 2 V
